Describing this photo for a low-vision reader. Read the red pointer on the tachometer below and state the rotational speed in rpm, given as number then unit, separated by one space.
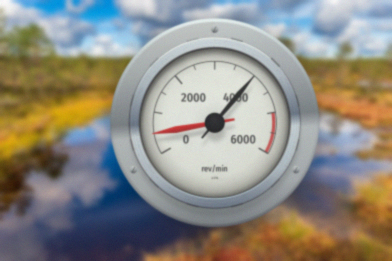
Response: 500 rpm
